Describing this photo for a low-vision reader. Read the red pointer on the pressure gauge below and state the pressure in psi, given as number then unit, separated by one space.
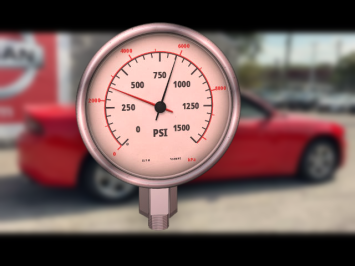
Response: 375 psi
